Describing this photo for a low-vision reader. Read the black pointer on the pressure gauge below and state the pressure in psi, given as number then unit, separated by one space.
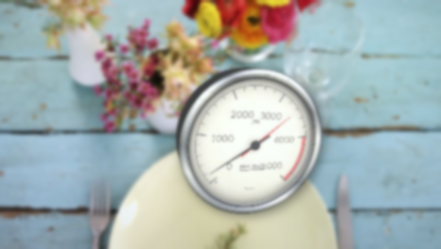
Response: 200 psi
